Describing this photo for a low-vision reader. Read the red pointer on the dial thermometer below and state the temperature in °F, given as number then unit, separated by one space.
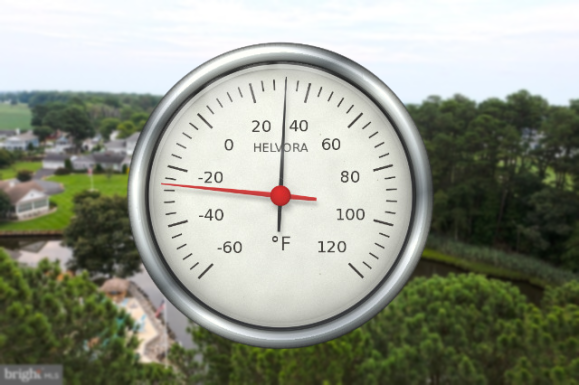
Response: -26 °F
